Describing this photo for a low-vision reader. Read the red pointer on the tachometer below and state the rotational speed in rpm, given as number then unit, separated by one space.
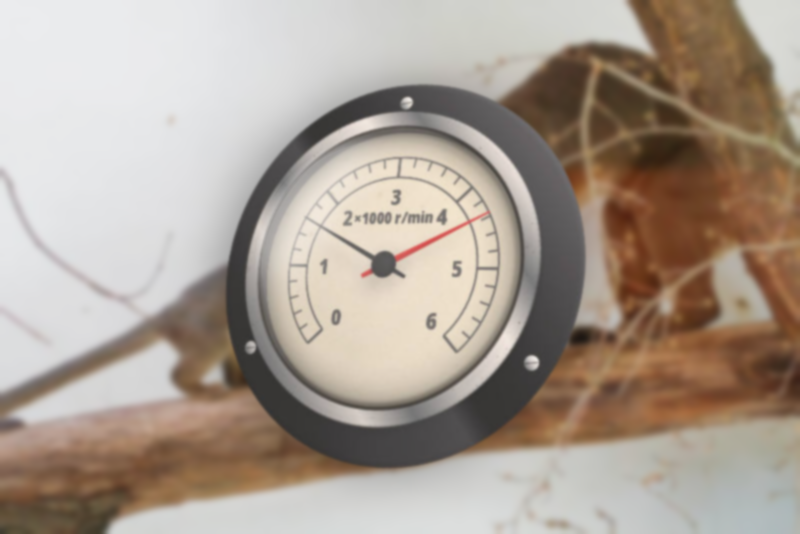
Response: 4400 rpm
